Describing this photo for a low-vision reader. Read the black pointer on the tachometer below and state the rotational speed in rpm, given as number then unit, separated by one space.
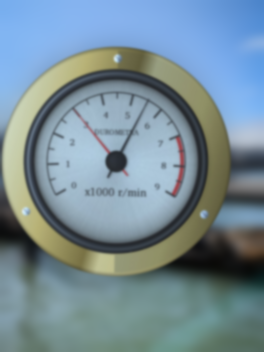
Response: 5500 rpm
